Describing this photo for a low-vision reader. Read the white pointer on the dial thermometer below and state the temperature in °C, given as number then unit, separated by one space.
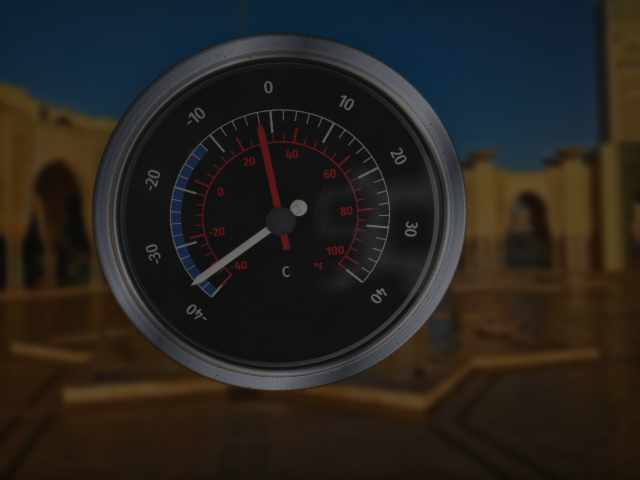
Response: -36 °C
